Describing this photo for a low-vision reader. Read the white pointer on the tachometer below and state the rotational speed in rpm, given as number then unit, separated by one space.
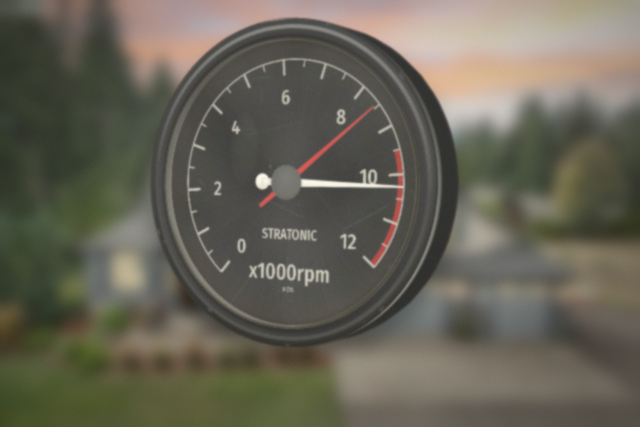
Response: 10250 rpm
